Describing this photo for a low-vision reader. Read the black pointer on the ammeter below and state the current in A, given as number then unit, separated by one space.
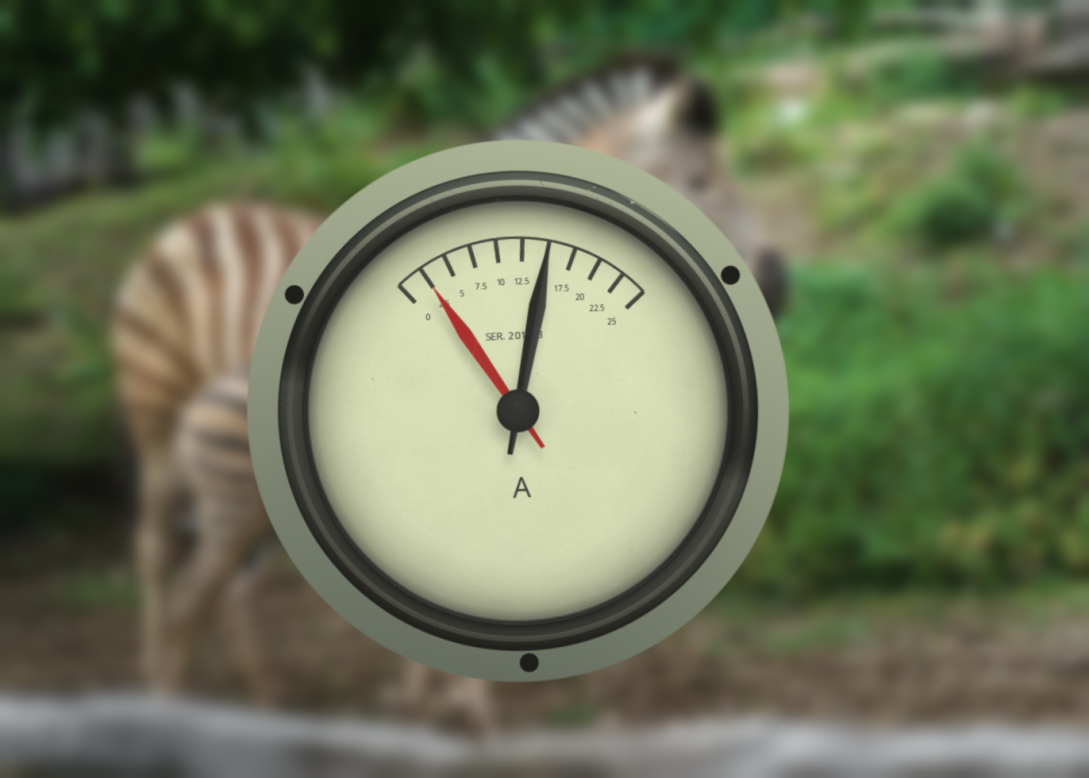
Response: 15 A
